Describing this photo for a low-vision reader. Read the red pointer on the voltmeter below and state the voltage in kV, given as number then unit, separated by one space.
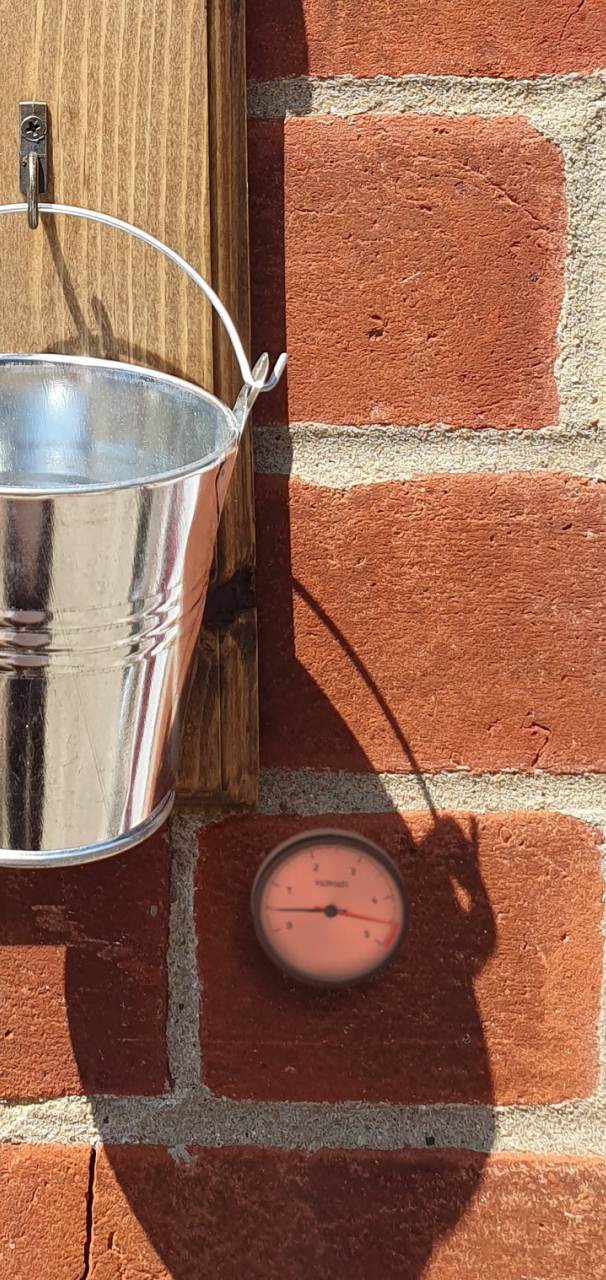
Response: 4.5 kV
